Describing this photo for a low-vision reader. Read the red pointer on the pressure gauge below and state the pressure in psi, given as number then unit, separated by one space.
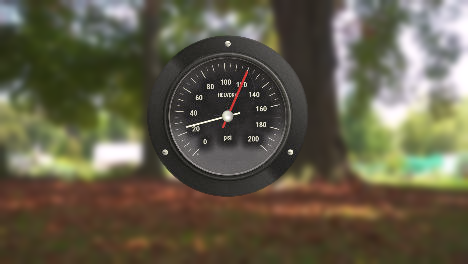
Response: 120 psi
